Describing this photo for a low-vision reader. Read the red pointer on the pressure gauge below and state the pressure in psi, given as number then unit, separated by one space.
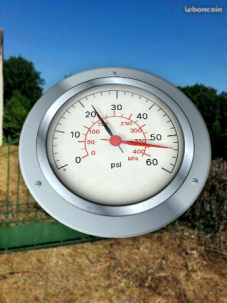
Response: 54 psi
